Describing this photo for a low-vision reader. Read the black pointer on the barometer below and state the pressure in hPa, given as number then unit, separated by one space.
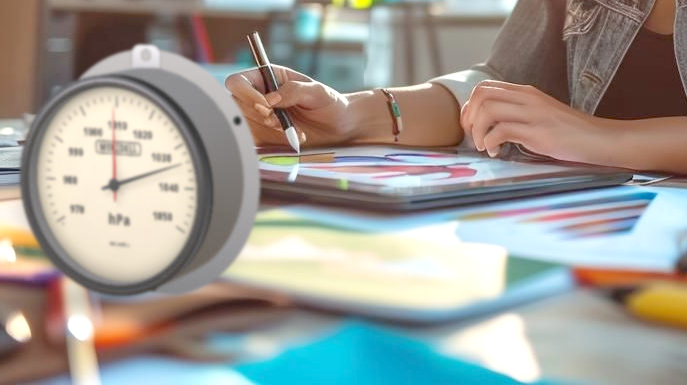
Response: 1034 hPa
